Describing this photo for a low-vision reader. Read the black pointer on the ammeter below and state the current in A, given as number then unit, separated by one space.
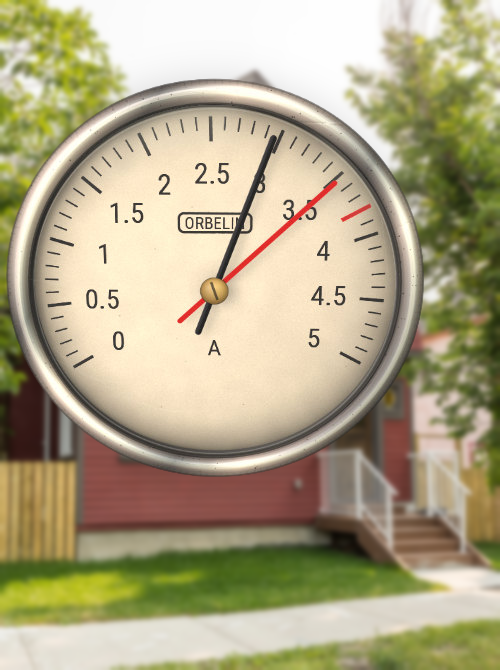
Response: 2.95 A
